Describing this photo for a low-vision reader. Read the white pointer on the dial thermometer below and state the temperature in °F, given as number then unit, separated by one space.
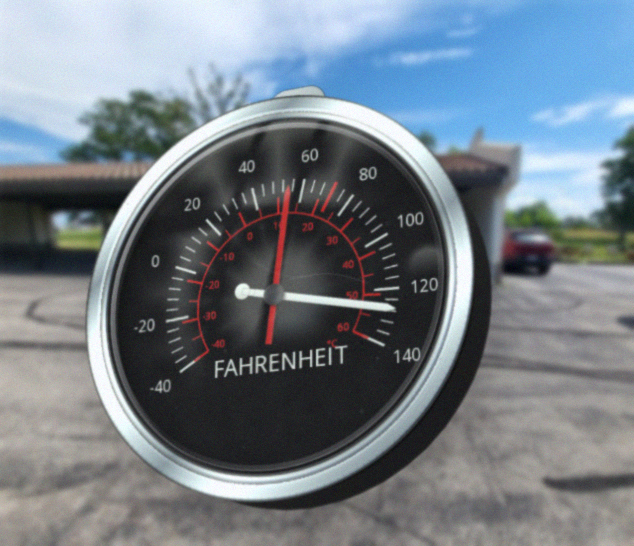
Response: 128 °F
